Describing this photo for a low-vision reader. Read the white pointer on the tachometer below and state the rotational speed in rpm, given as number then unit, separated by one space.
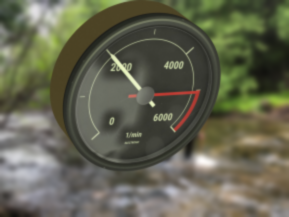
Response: 2000 rpm
